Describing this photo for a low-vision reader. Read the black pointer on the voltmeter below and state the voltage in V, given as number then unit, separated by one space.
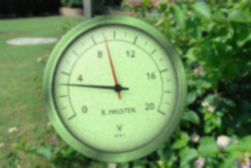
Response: 3 V
